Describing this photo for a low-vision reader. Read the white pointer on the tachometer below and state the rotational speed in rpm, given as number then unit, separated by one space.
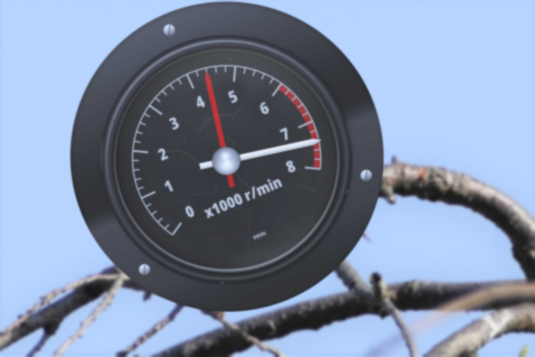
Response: 7400 rpm
